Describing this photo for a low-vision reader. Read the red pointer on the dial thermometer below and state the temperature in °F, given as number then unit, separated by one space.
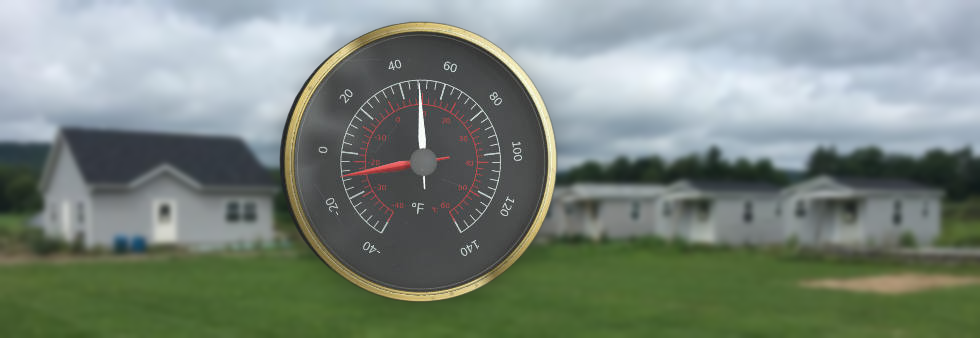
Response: -10 °F
